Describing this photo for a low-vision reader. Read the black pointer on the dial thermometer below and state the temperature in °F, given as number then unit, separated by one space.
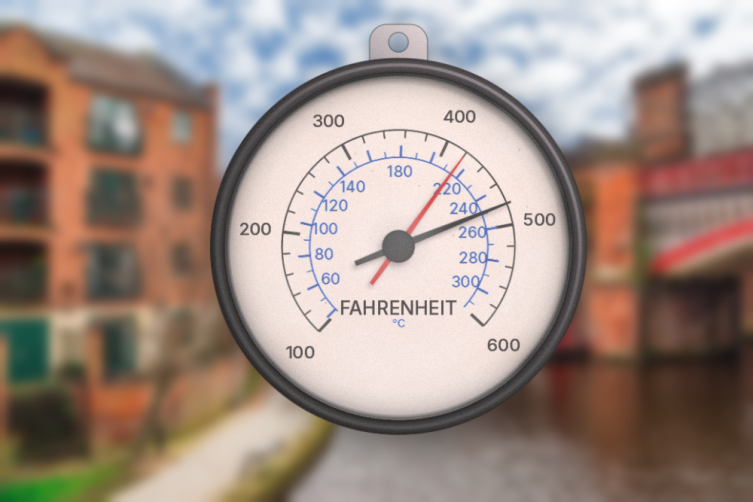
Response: 480 °F
